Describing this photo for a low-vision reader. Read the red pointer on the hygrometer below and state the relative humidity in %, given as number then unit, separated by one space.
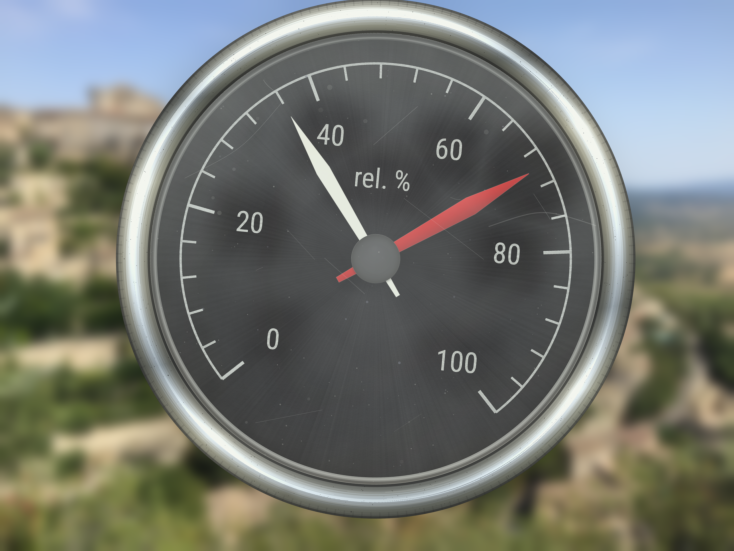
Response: 70 %
